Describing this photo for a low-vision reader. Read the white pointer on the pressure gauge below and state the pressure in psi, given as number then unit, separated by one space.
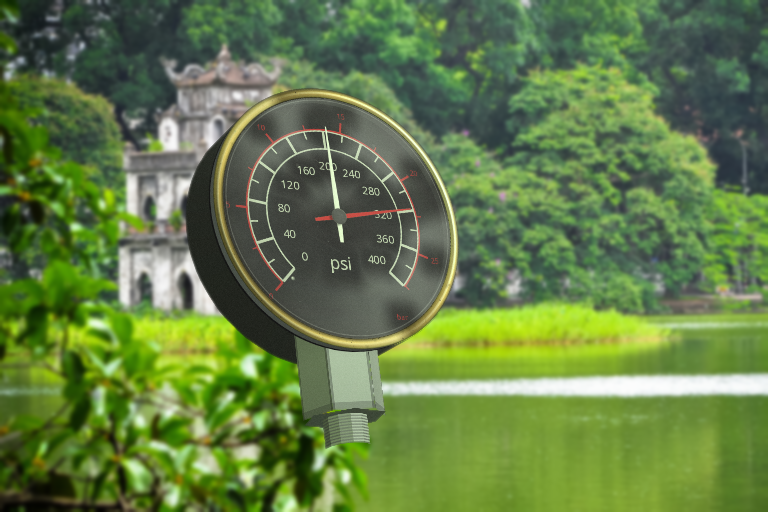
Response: 200 psi
